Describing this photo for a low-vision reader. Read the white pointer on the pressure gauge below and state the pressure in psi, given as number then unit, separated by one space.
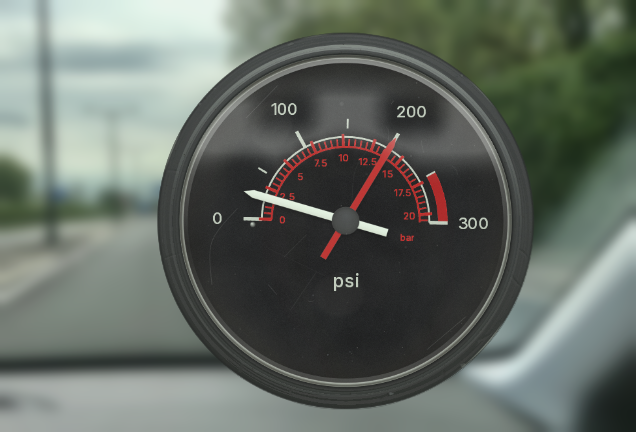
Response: 25 psi
